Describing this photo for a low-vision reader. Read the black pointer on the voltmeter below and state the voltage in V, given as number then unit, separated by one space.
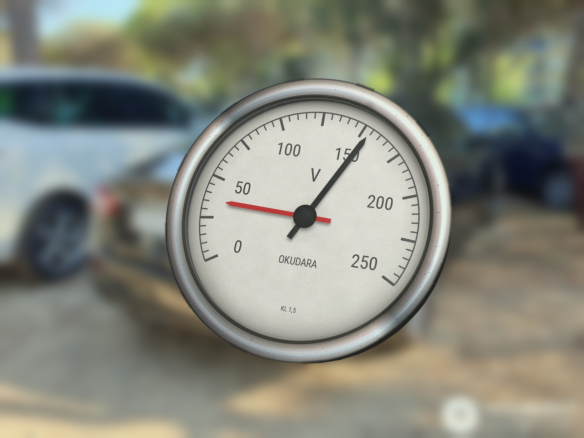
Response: 155 V
